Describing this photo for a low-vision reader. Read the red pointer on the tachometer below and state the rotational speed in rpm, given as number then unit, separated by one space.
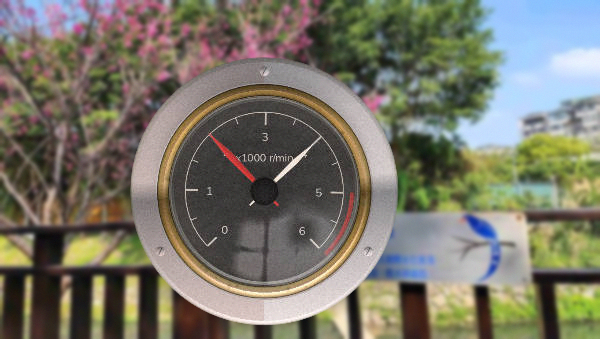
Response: 2000 rpm
